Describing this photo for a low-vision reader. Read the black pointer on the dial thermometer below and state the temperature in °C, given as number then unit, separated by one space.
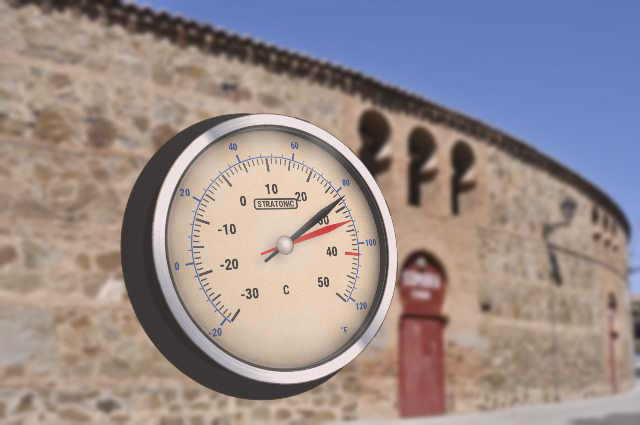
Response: 28 °C
